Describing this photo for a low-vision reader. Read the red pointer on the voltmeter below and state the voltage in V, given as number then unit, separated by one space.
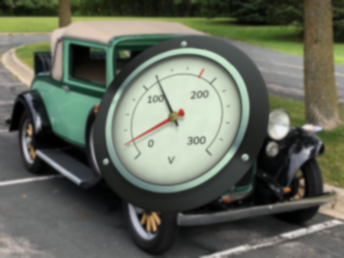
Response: 20 V
